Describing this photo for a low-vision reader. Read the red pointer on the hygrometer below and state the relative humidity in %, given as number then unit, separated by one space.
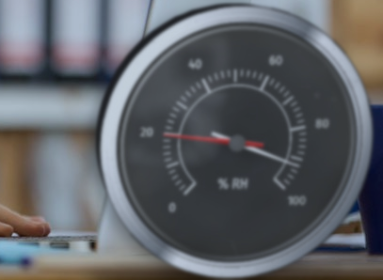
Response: 20 %
